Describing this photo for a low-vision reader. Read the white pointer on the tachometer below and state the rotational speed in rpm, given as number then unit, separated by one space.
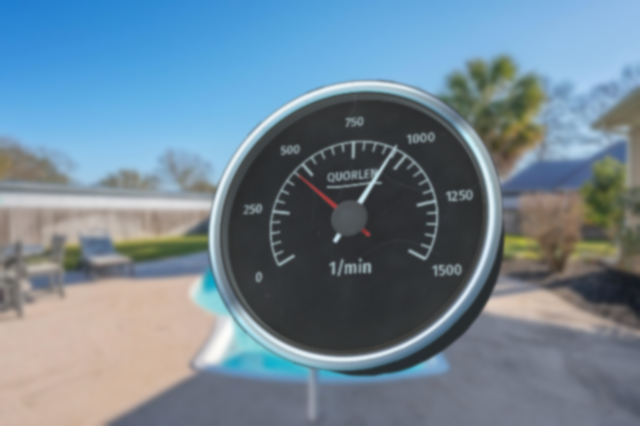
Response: 950 rpm
